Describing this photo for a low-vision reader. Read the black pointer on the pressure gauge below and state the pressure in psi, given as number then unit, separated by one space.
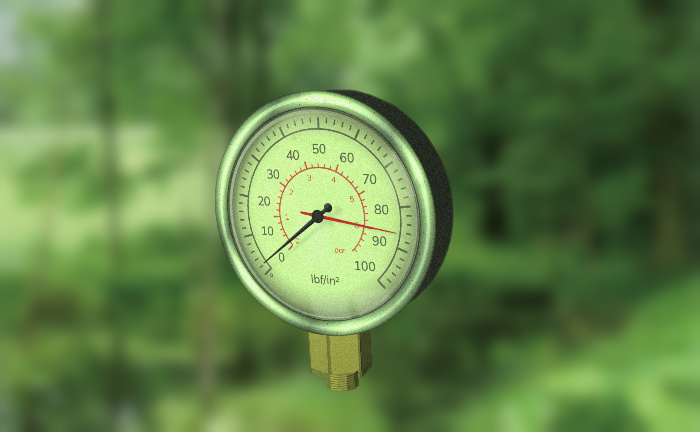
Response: 2 psi
